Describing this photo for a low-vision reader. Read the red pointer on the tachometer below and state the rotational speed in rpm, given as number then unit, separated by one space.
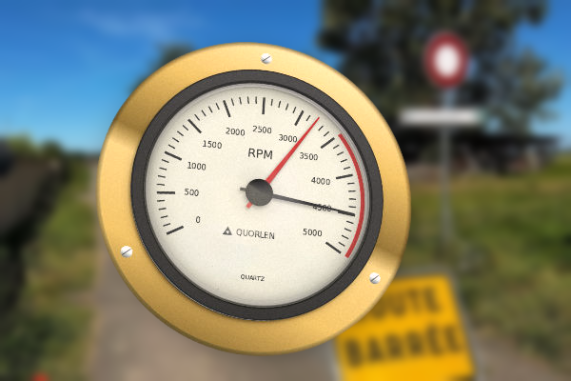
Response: 3200 rpm
